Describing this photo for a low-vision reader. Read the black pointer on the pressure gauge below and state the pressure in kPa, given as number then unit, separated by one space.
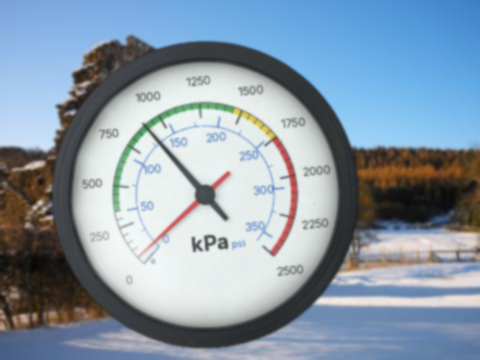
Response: 900 kPa
